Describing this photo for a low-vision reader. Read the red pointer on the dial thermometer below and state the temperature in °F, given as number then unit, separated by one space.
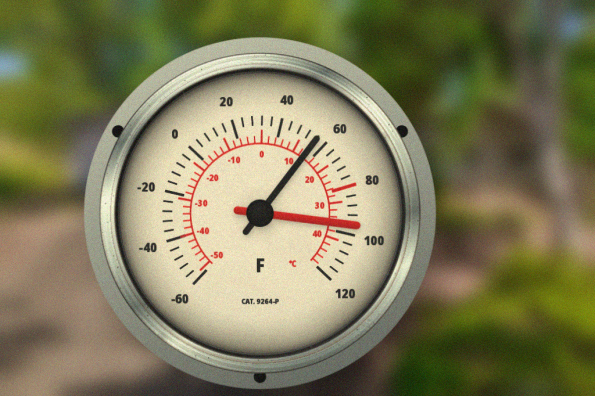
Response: 96 °F
